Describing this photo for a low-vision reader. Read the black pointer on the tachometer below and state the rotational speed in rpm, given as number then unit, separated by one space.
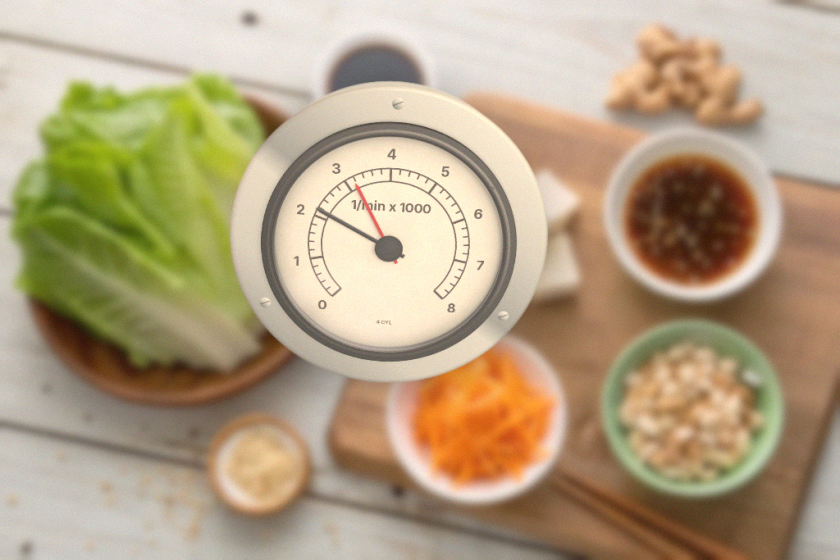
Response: 2200 rpm
